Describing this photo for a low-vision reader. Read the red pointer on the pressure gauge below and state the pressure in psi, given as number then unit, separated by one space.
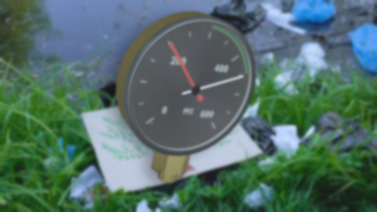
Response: 200 psi
